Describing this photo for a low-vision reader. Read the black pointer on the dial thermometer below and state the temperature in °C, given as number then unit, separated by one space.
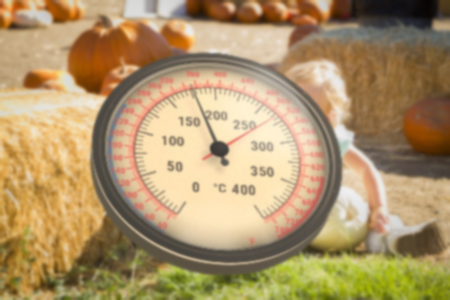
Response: 175 °C
